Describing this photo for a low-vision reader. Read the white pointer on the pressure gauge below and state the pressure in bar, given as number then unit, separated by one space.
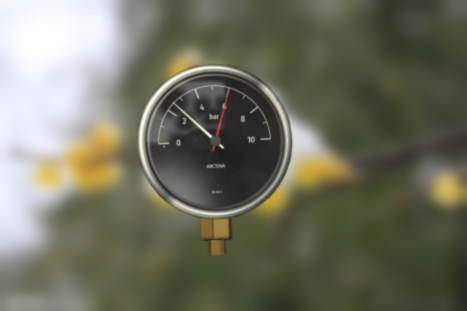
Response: 2.5 bar
